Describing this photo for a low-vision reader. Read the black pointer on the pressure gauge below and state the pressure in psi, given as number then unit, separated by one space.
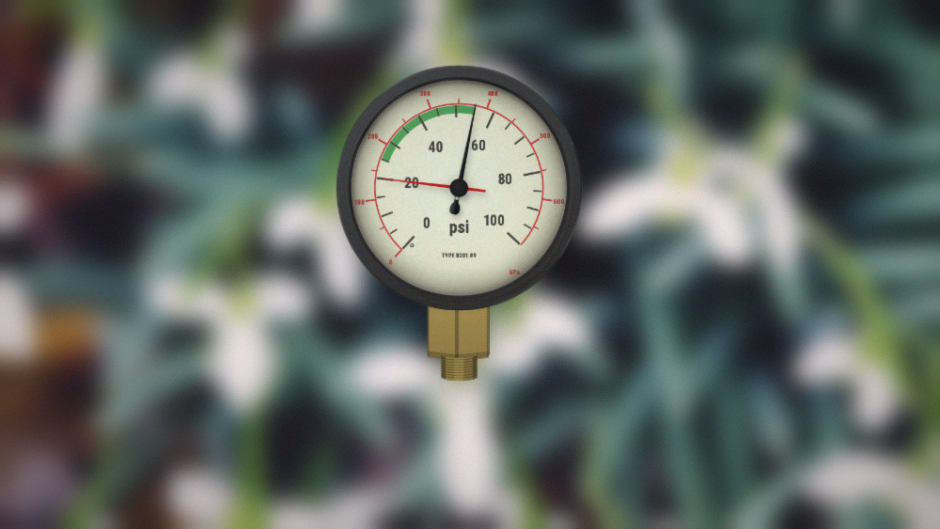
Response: 55 psi
